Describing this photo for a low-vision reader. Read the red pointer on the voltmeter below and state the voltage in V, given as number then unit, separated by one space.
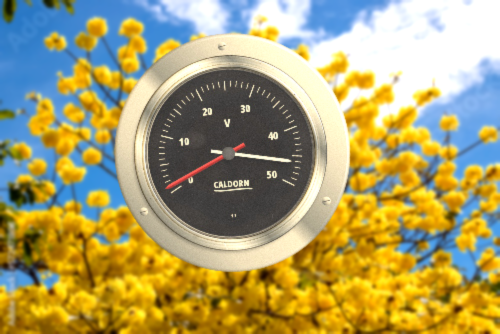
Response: 1 V
